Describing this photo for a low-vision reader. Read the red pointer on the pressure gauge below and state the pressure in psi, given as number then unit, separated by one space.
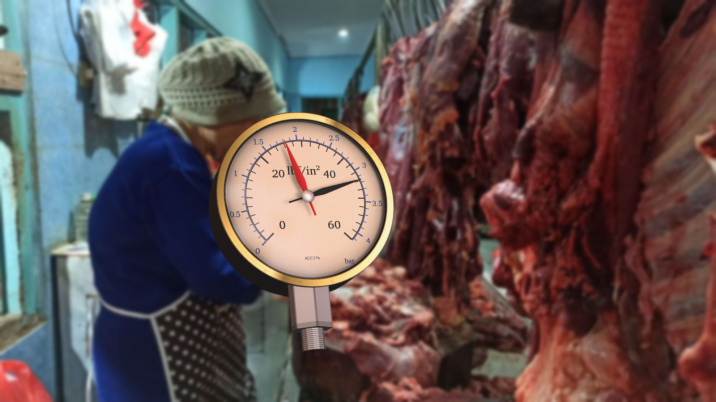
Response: 26 psi
